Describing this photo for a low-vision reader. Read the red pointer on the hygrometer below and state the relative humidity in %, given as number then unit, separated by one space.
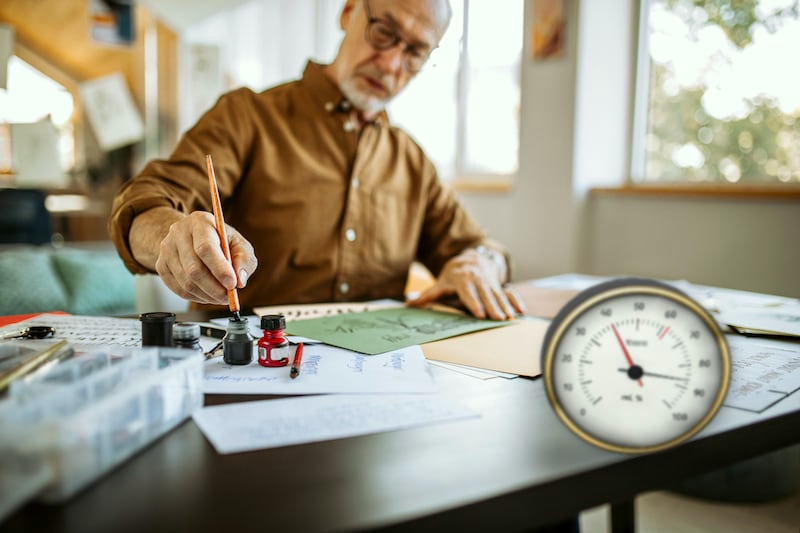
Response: 40 %
